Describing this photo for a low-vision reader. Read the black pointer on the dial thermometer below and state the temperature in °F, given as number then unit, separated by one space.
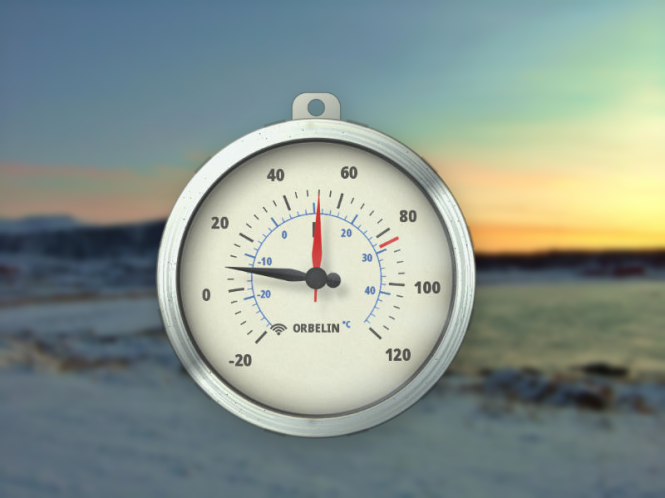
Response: 8 °F
